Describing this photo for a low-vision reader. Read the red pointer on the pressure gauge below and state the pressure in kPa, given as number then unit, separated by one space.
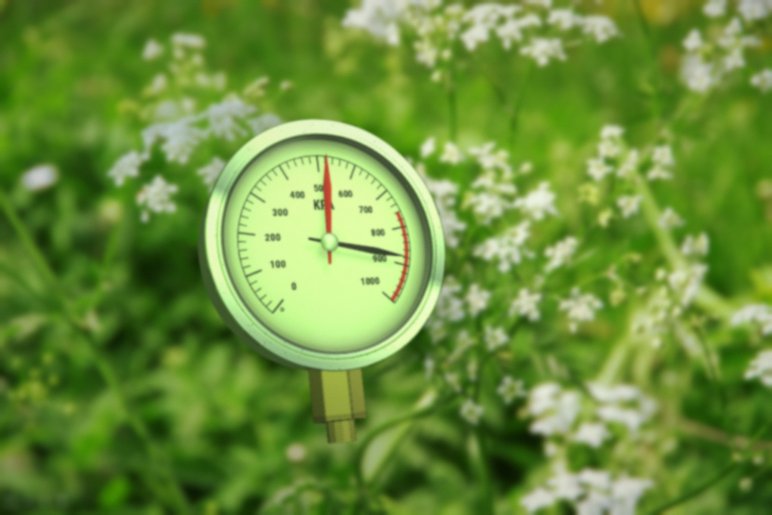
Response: 520 kPa
